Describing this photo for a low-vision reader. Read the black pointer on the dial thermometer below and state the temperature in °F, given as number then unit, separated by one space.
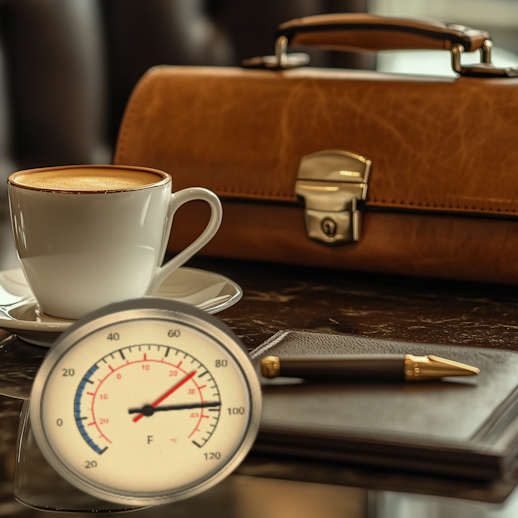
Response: 96 °F
